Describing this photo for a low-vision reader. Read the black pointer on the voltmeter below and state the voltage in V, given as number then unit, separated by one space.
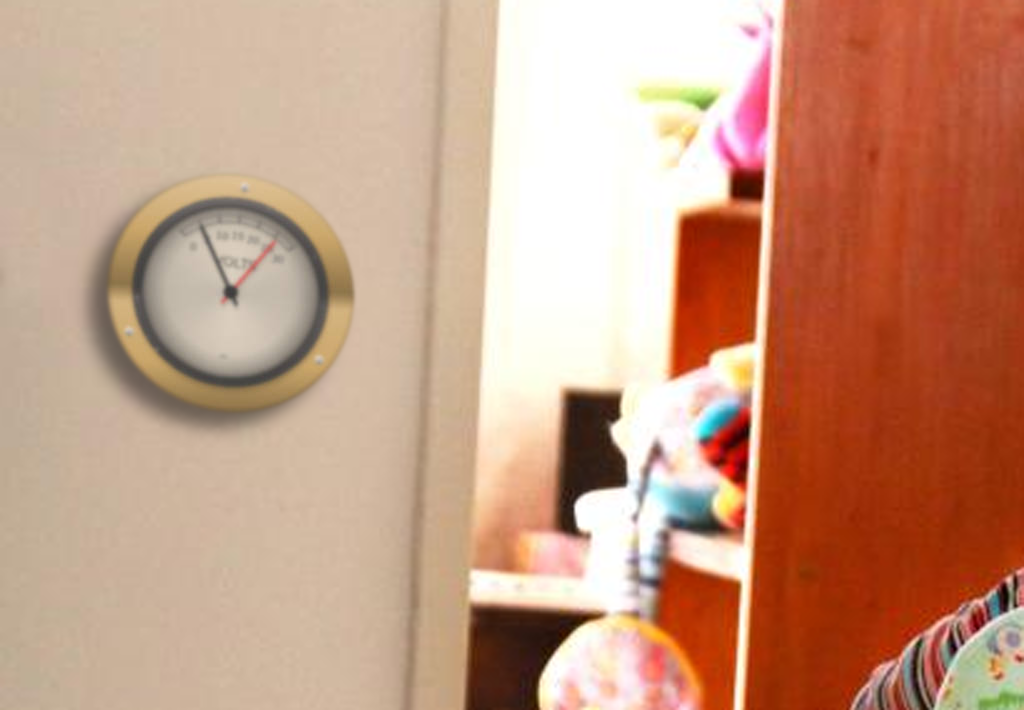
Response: 5 V
